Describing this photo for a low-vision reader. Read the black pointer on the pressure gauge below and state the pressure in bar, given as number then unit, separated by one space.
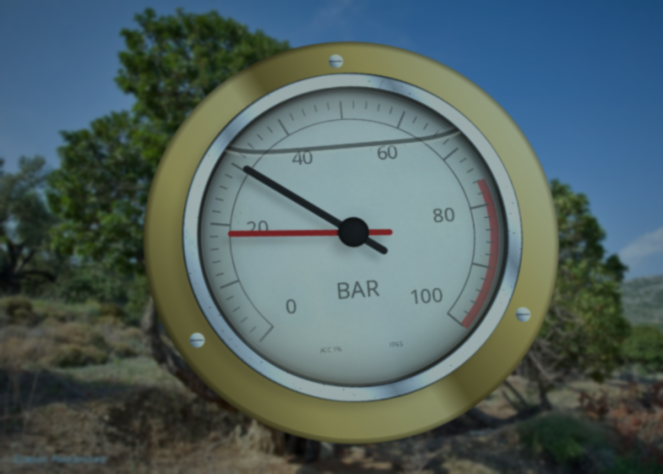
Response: 30 bar
